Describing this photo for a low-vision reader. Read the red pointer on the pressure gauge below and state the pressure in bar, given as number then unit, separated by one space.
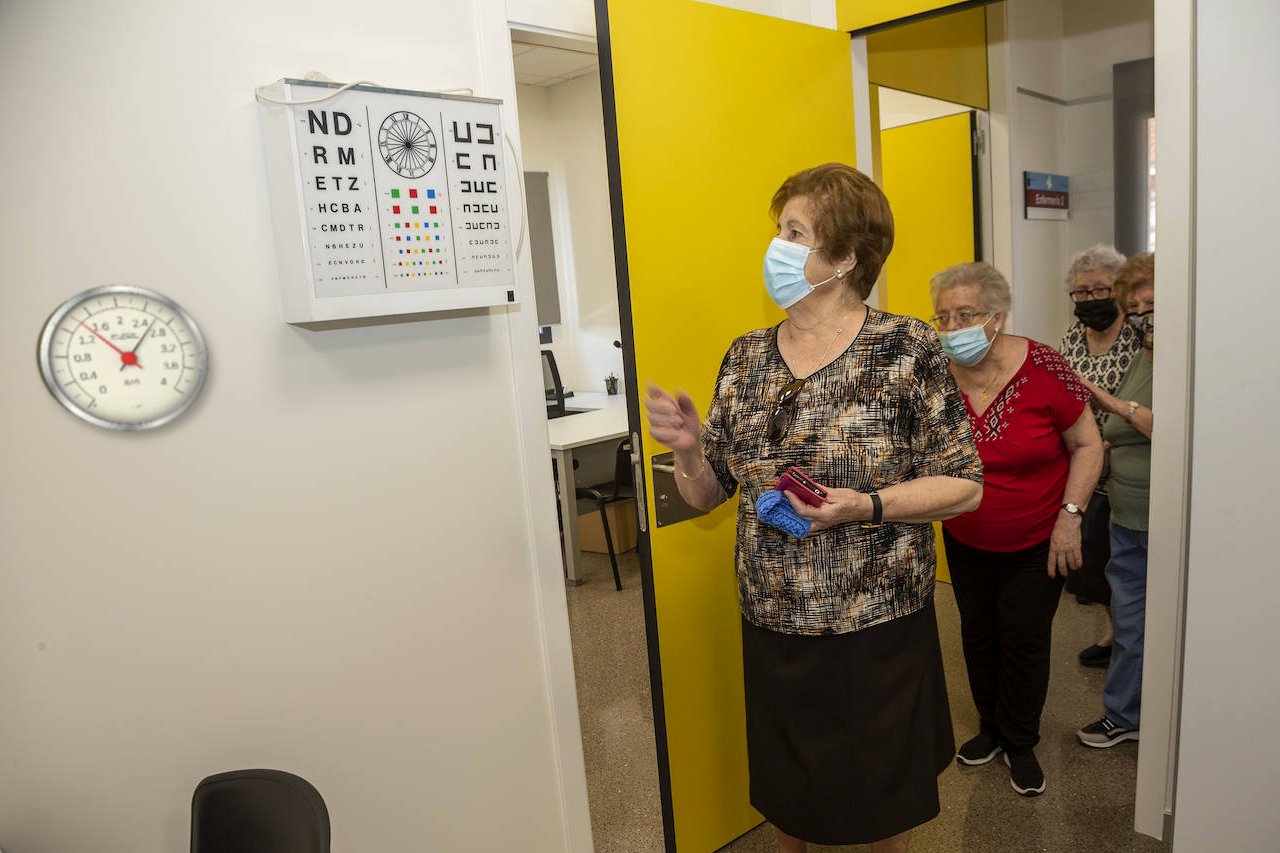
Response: 1.4 bar
